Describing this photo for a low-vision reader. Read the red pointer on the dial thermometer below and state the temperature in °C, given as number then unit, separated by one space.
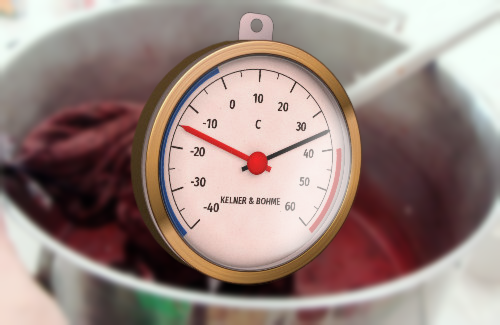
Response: -15 °C
